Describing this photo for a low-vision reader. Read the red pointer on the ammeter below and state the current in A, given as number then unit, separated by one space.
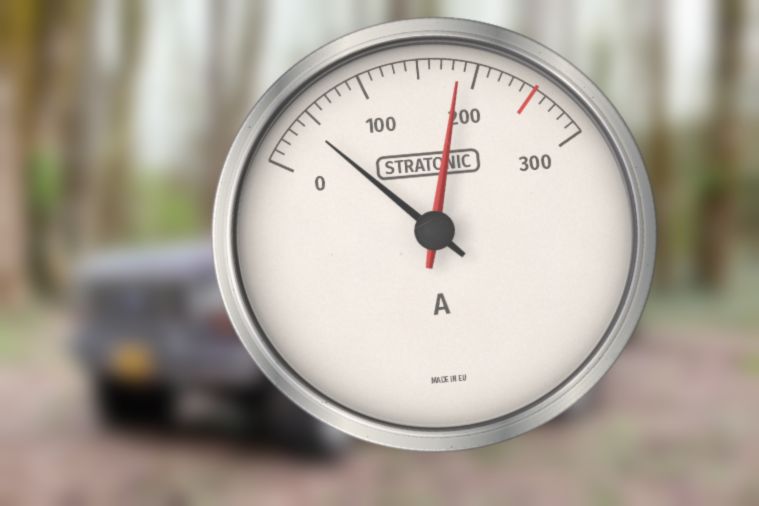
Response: 185 A
